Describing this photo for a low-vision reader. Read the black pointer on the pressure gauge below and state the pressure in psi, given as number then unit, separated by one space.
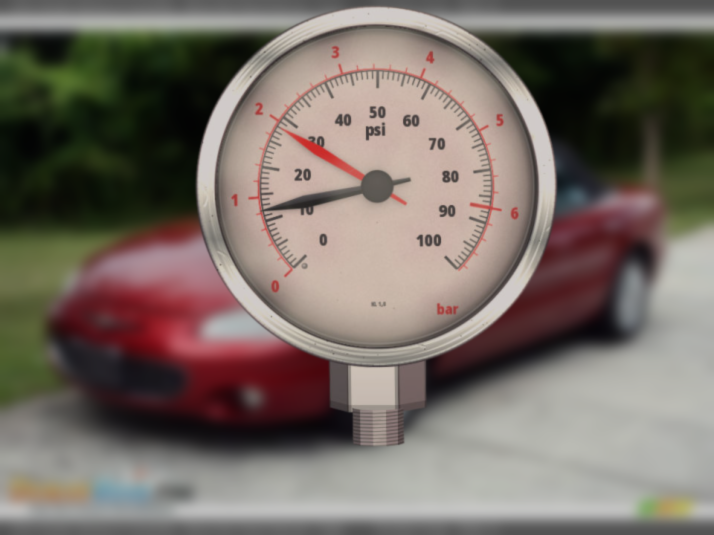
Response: 12 psi
